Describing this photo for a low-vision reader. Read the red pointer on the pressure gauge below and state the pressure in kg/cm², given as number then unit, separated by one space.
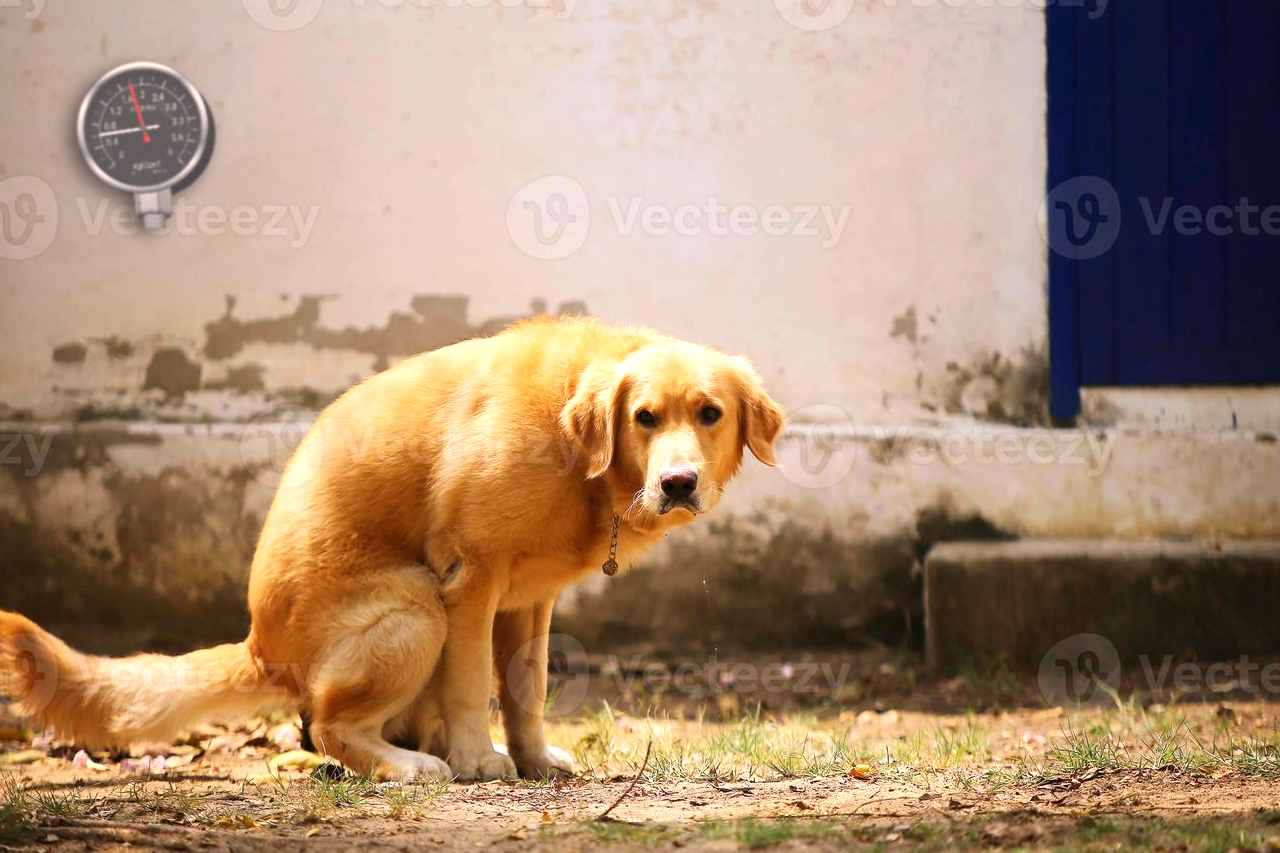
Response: 1.8 kg/cm²
